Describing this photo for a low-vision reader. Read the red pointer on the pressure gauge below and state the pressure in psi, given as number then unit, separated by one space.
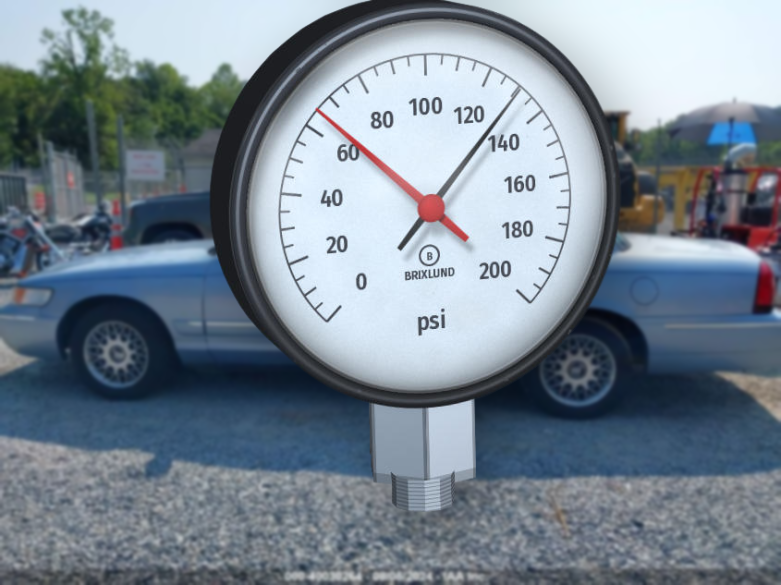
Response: 65 psi
